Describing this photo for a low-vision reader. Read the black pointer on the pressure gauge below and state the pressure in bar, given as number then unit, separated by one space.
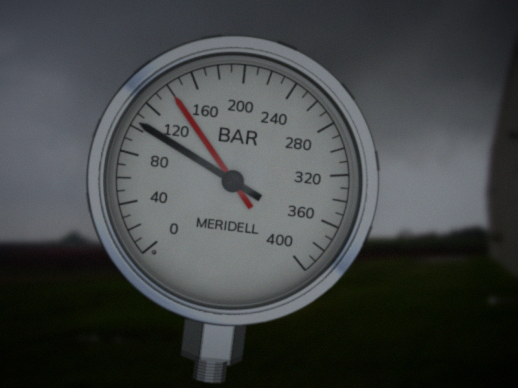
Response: 105 bar
